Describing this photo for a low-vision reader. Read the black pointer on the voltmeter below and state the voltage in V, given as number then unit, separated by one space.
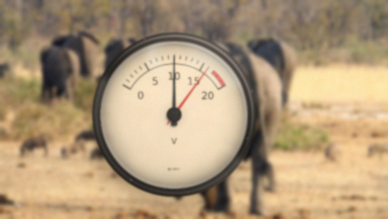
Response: 10 V
